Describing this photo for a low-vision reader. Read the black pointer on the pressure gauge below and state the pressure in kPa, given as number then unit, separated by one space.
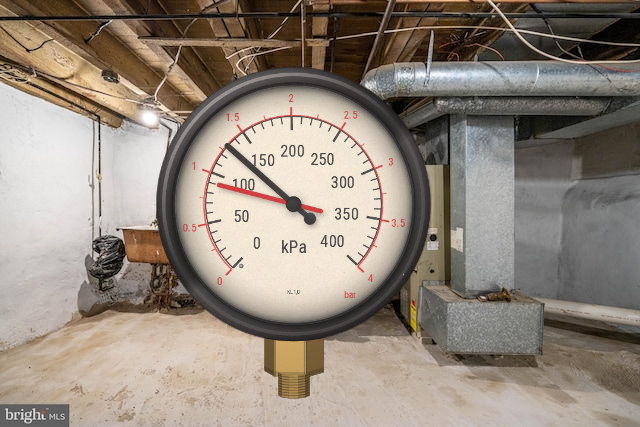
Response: 130 kPa
